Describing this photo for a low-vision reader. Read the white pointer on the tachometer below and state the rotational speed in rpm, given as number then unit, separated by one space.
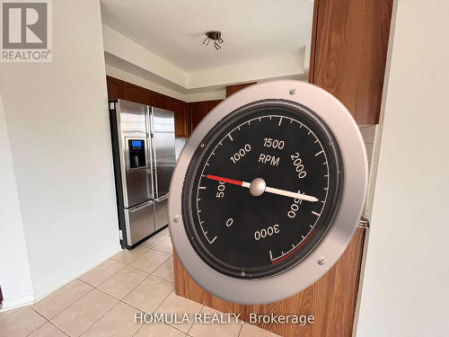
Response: 2400 rpm
